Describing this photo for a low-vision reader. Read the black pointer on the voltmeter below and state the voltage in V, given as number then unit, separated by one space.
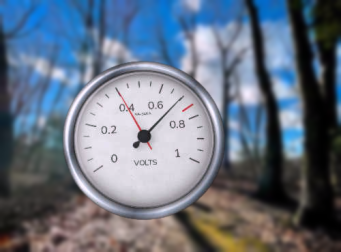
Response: 0.7 V
